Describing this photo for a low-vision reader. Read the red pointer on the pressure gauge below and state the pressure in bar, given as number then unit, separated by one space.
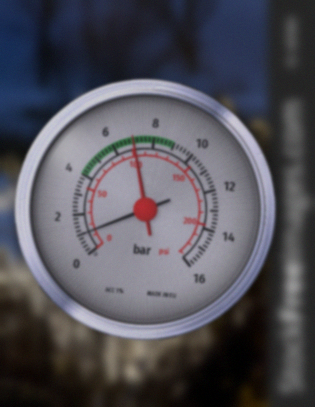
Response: 7 bar
